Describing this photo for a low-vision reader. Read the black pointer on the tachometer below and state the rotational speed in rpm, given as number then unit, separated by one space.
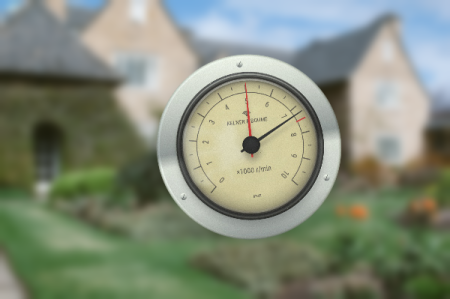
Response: 7250 rpm
